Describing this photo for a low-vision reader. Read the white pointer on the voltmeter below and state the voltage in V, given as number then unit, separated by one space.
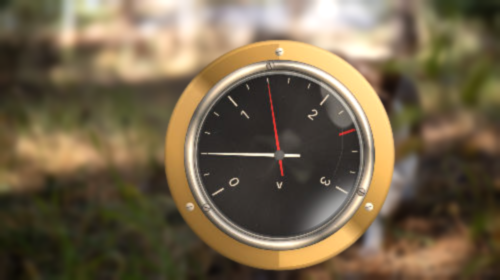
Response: 0.4 V
